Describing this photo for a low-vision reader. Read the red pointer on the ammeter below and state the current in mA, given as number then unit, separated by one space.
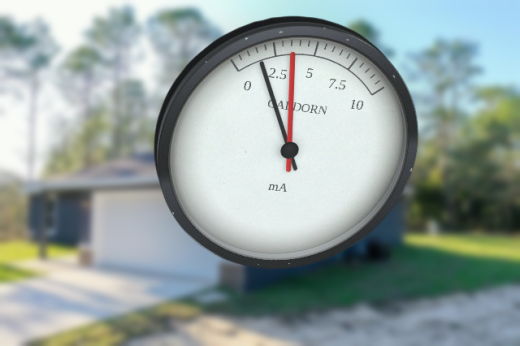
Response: 3.5 mA
